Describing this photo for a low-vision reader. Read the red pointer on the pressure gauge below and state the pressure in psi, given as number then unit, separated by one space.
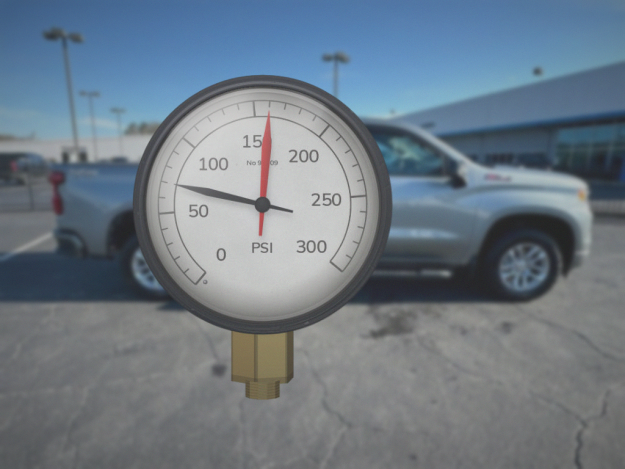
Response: 160 psi
